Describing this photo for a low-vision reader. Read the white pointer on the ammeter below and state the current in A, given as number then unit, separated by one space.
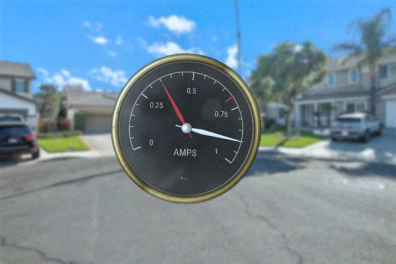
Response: 0.9 A
